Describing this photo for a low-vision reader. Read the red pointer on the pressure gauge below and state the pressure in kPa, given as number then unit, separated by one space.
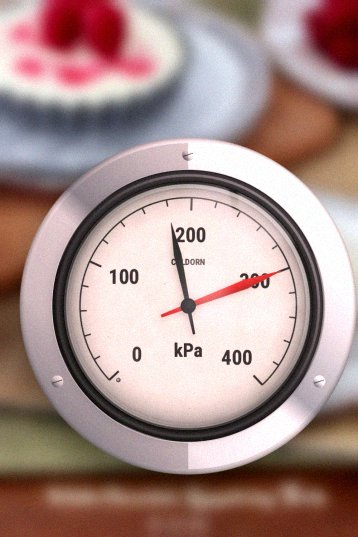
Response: 300 kPa
